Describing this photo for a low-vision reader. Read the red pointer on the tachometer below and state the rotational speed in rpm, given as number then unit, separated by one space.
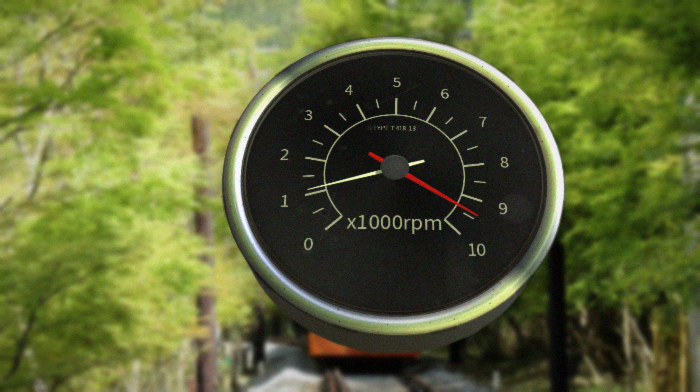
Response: 9500 rpm
